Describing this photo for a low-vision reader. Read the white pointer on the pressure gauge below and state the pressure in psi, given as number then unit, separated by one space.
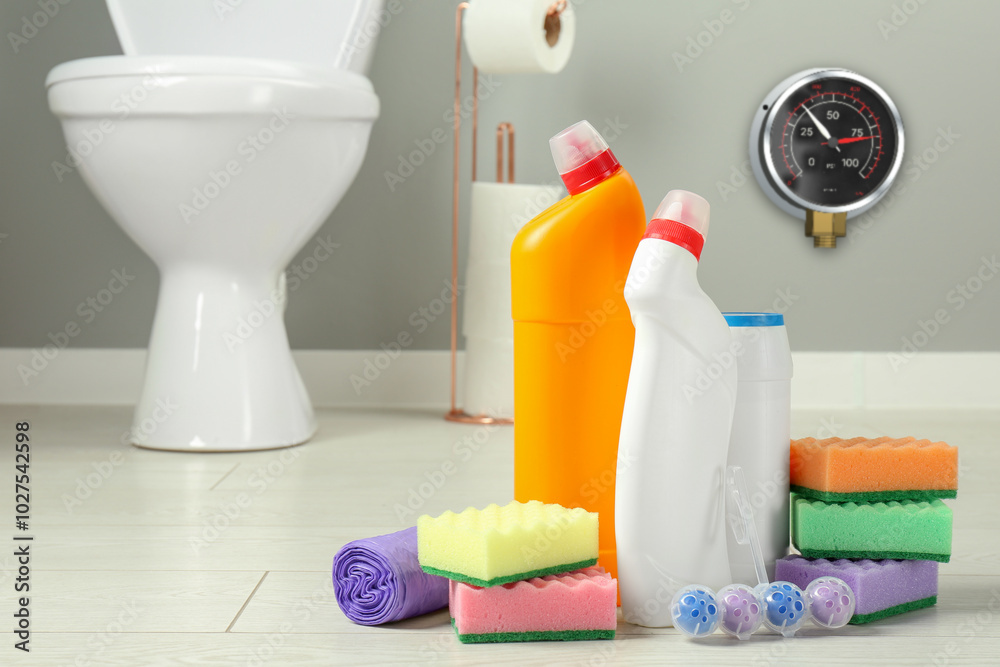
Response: 35 psi
